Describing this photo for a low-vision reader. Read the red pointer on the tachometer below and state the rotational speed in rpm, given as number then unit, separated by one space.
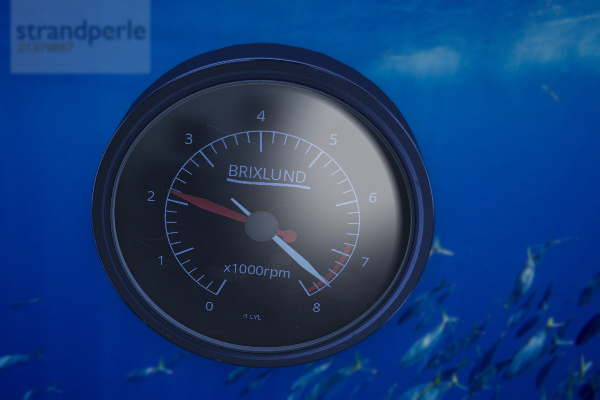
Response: 2200 rpm
